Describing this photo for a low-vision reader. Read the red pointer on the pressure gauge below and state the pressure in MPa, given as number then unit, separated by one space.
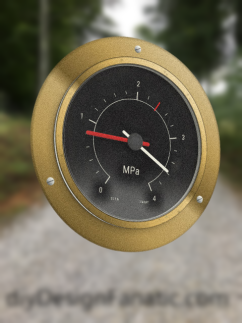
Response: 0.8 MPa
